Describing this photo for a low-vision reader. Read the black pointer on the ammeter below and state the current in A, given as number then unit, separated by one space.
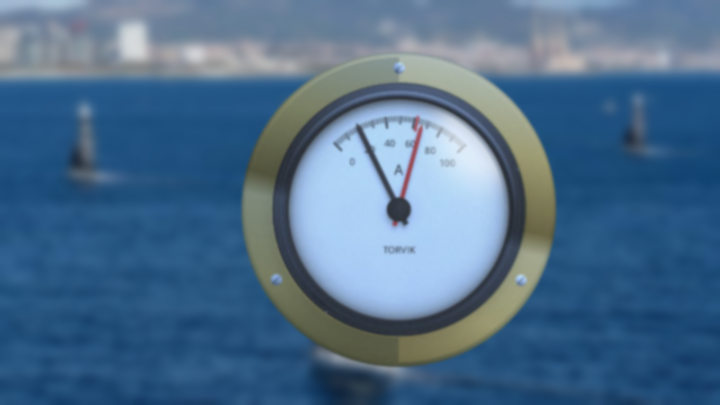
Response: 20 A
